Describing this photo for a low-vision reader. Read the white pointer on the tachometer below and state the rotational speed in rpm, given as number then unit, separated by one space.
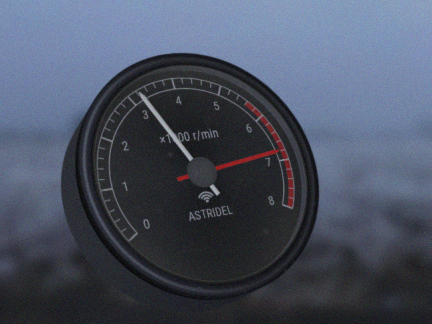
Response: 3200 rpm
